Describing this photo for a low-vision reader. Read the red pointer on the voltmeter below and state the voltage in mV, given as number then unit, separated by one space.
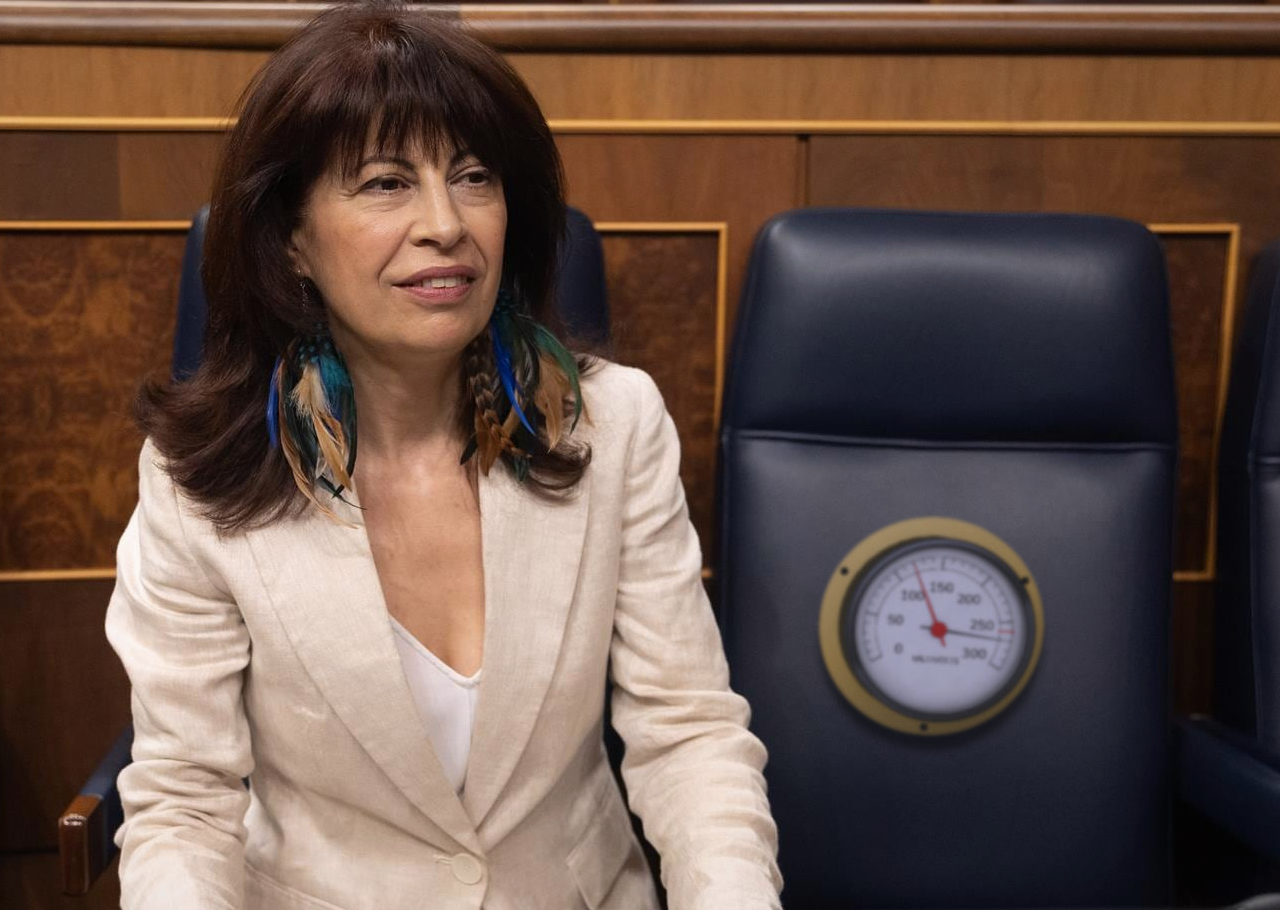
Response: 120 mV
